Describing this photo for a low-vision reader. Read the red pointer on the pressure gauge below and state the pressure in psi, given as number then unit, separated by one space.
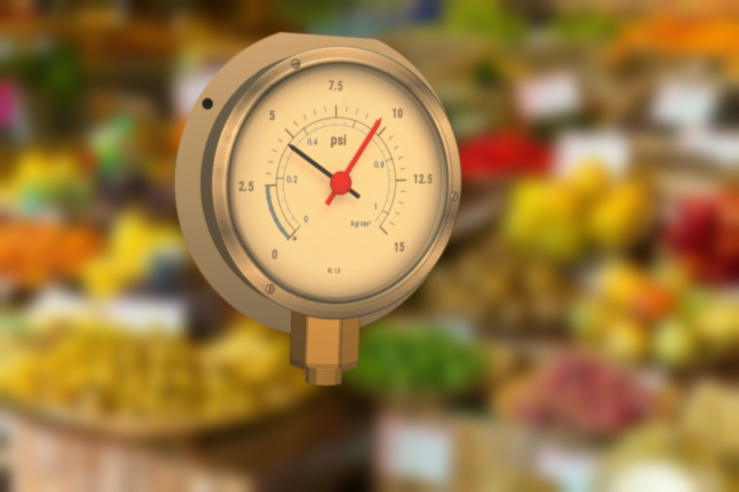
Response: 9.5 psi
